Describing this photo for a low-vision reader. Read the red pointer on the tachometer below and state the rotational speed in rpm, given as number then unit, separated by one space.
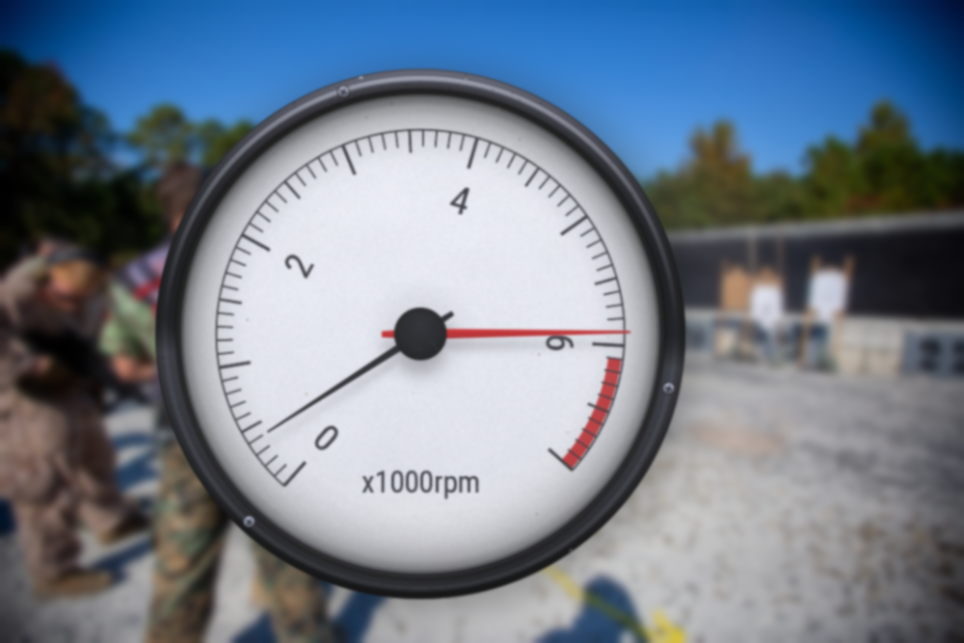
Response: 5900 rpm
